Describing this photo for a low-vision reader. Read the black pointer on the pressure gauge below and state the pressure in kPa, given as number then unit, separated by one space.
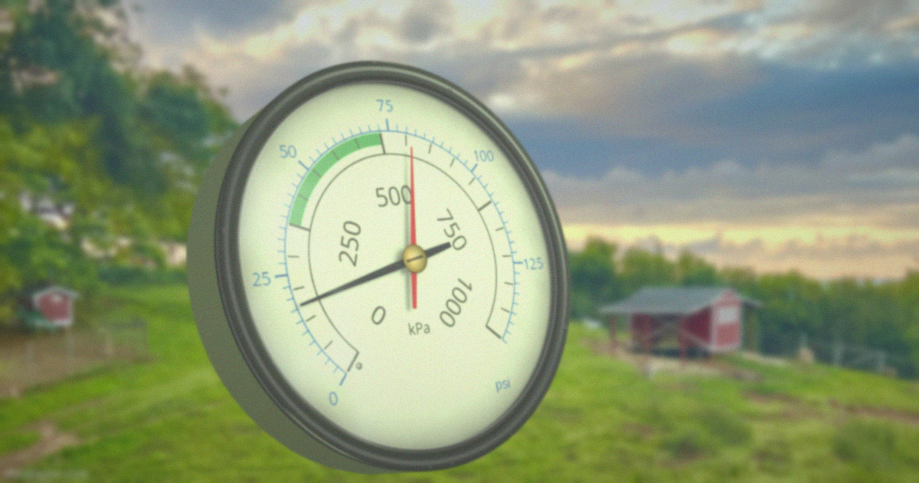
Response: 125 kPa
